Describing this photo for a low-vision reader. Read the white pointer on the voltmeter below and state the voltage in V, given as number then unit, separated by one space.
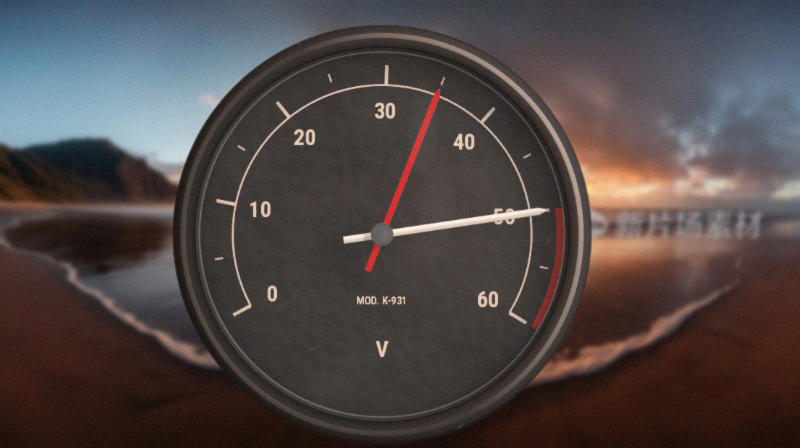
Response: 50 V
